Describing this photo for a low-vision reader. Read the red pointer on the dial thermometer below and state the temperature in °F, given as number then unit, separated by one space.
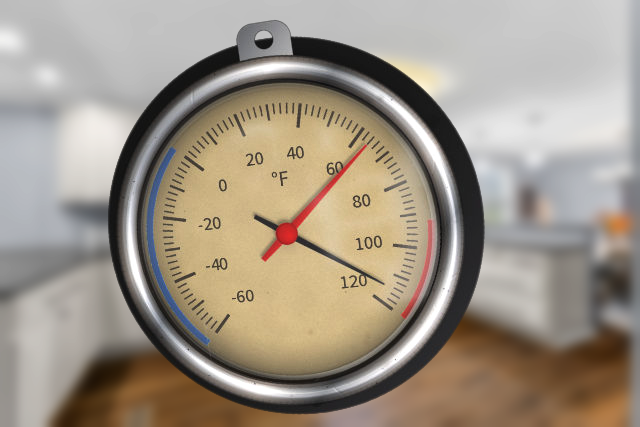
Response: 64 °F
